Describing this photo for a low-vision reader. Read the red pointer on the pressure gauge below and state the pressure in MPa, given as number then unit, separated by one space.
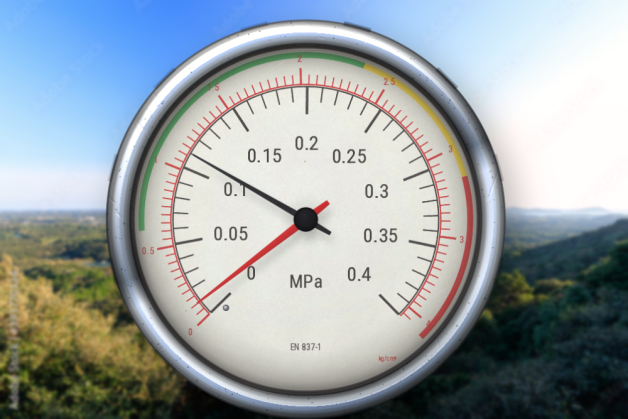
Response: 0.01 MPa
